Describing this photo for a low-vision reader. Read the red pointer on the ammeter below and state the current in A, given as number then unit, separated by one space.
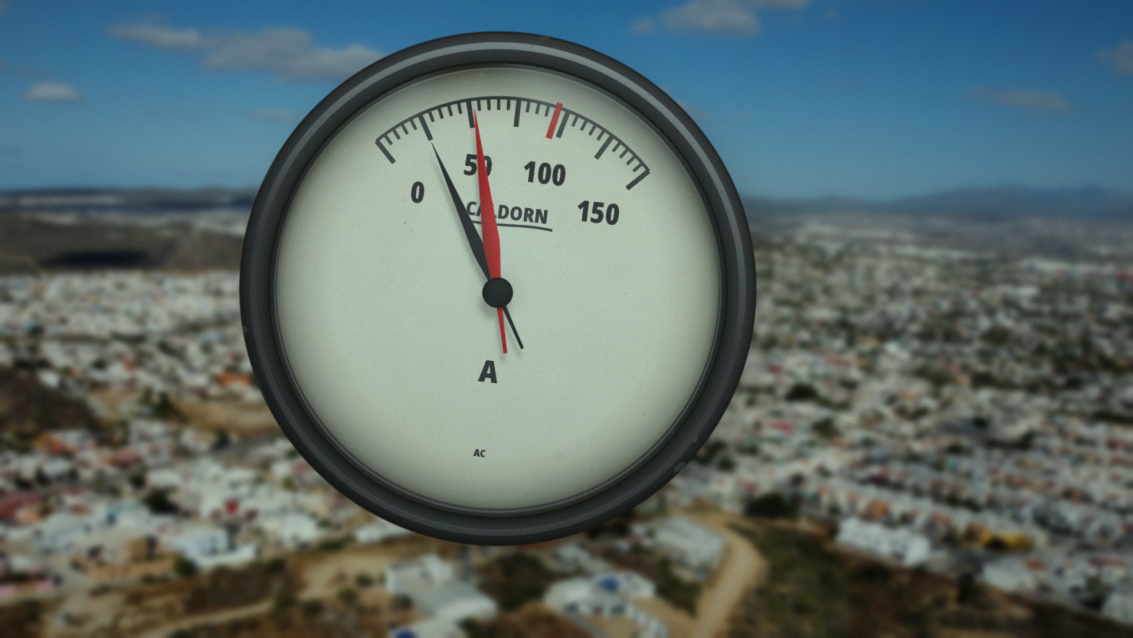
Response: 52.5 A
